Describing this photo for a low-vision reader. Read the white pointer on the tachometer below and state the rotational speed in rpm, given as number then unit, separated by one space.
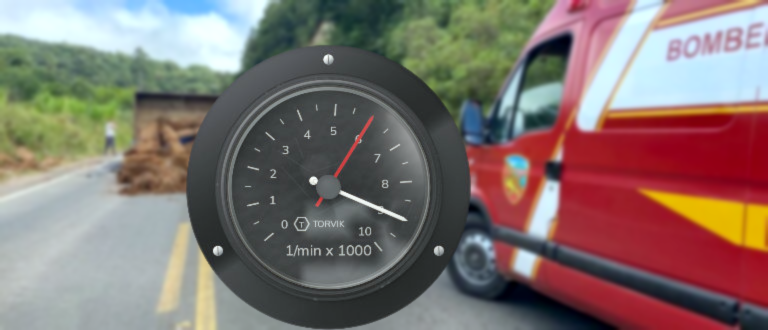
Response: 9000 rpm
